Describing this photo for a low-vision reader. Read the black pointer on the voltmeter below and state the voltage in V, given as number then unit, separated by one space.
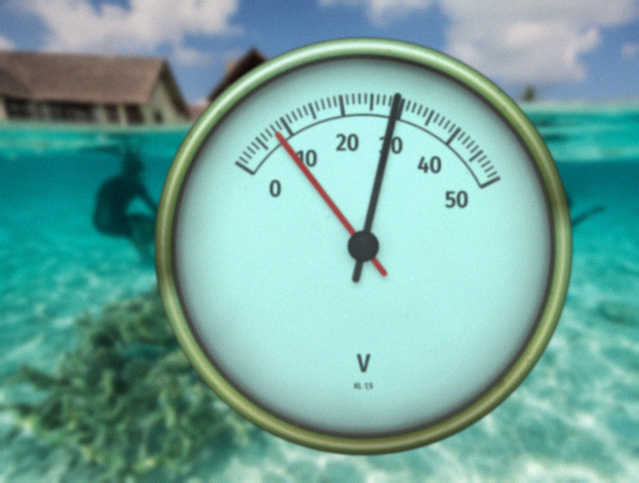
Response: 29 V
